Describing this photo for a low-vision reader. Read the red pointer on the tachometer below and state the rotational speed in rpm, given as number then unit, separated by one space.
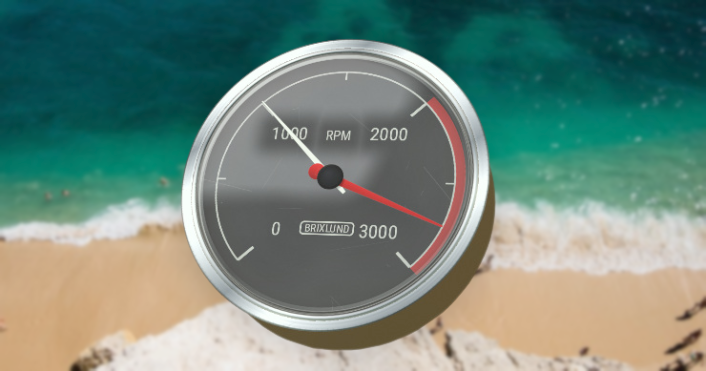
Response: 2750 rpm
